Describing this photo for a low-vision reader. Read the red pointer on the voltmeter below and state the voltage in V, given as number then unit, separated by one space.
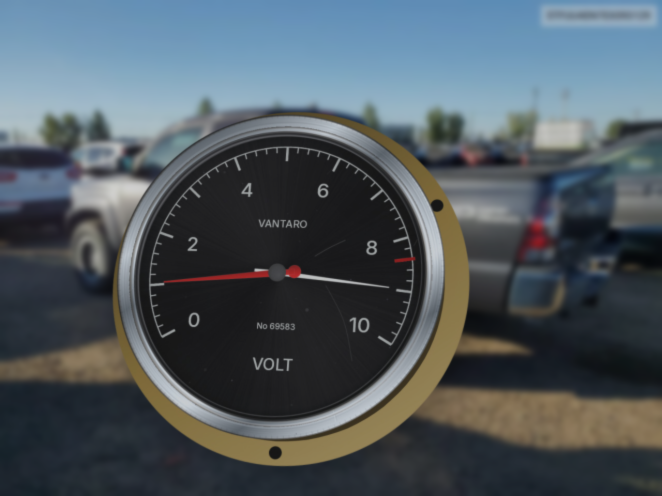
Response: 1 V
